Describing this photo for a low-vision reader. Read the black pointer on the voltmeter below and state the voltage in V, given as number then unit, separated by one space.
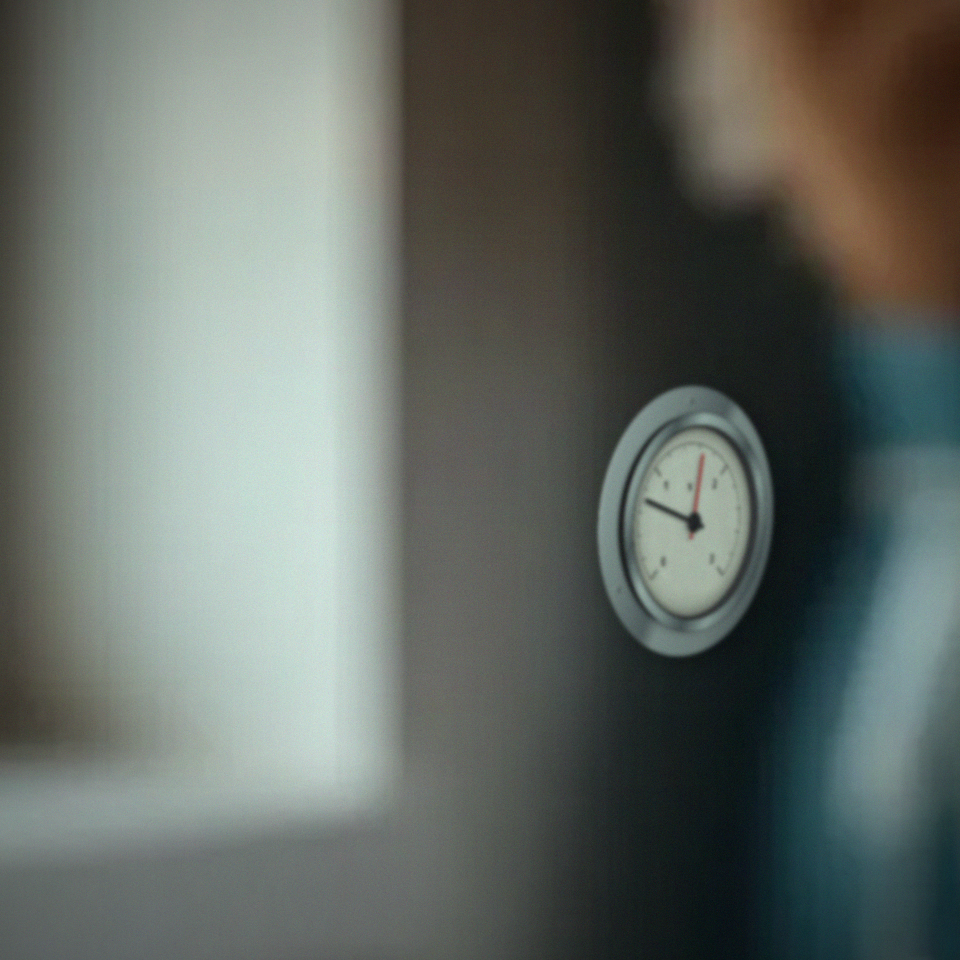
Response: 0.7 V
